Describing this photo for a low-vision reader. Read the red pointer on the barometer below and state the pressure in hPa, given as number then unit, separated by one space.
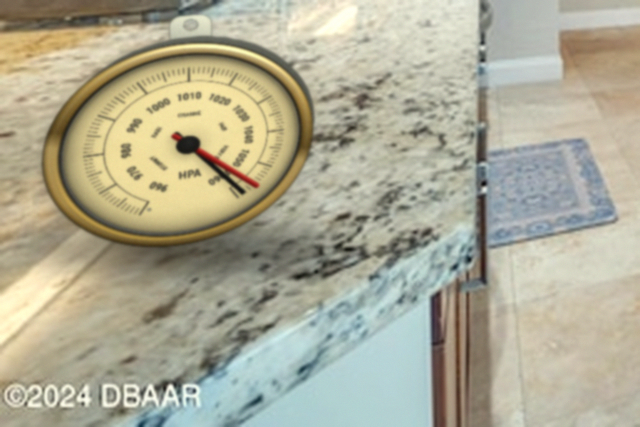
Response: 1055 hPa
